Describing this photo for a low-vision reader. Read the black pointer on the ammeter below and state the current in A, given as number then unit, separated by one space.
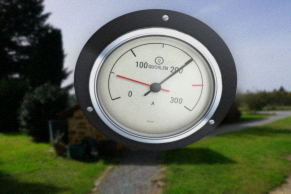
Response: 200 A
